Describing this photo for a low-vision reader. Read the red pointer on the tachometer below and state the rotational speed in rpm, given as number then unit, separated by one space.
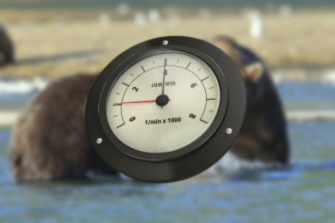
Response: 1000 rpm
